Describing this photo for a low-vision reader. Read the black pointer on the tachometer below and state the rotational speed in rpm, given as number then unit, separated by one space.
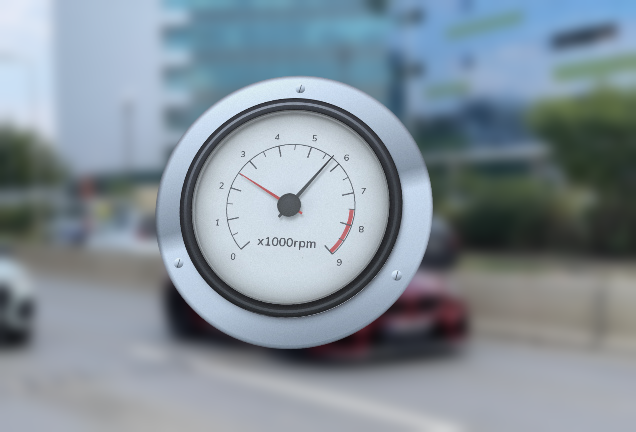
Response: 5750 rpm
